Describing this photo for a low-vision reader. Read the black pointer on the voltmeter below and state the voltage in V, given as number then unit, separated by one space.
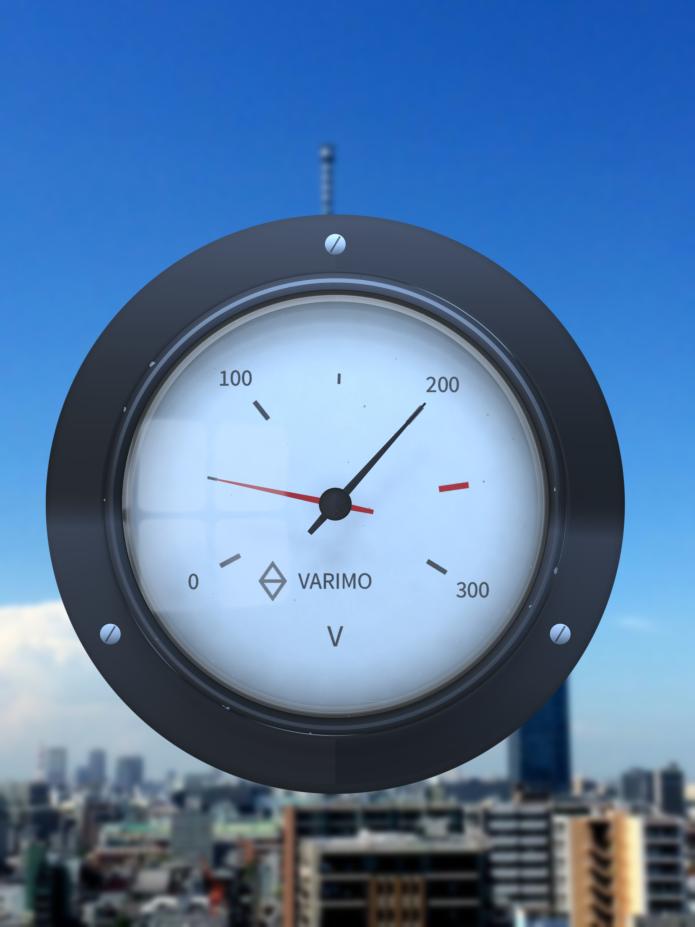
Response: 200 V
